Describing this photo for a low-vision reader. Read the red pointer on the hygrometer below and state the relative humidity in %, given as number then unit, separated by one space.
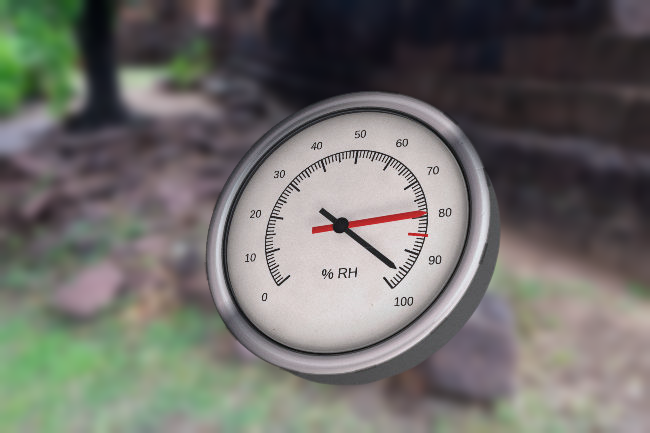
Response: 80 %
